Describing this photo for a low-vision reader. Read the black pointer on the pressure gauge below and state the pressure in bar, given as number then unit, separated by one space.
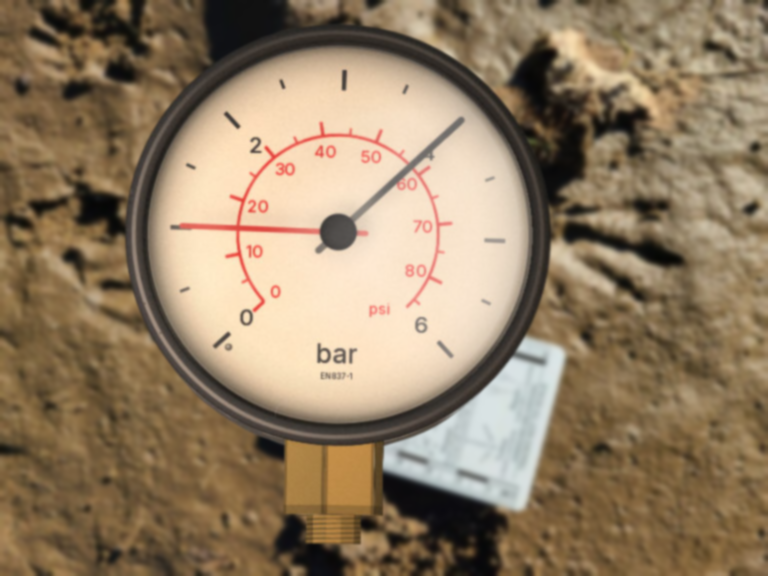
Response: 4 bar
